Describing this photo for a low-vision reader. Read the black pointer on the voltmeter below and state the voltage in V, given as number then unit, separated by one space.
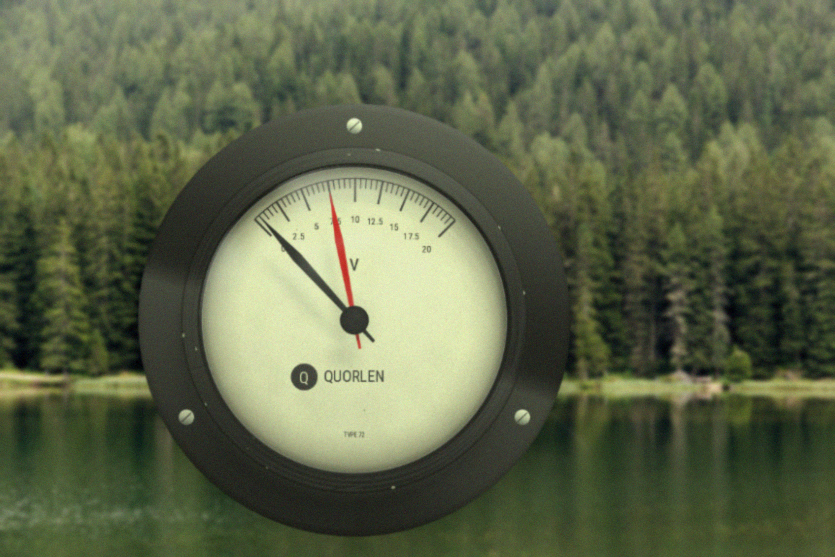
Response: 0.5 V
